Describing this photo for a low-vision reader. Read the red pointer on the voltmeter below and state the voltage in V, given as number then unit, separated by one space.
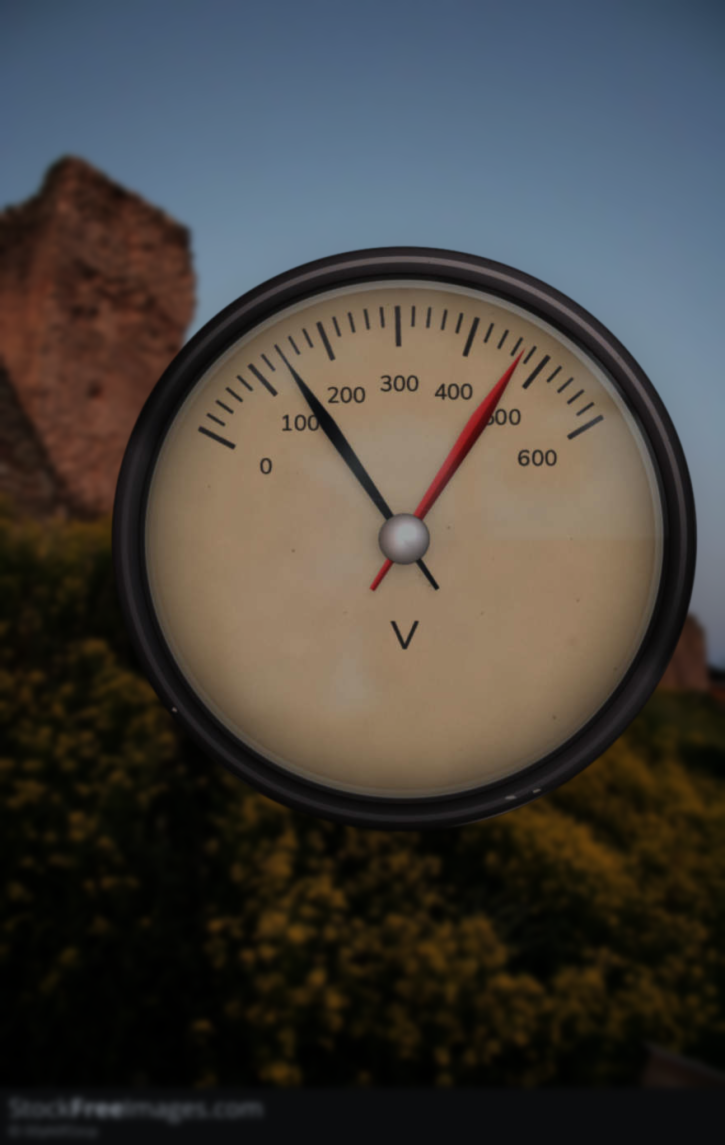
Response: 470 V
